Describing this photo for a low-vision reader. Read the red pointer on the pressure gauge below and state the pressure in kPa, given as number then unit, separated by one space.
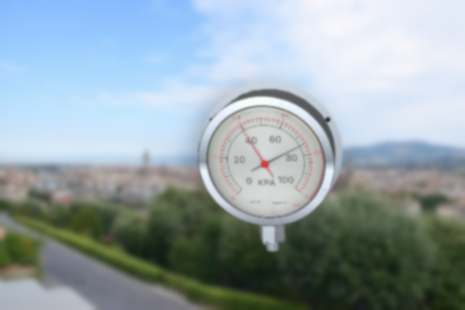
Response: 40 kPa
